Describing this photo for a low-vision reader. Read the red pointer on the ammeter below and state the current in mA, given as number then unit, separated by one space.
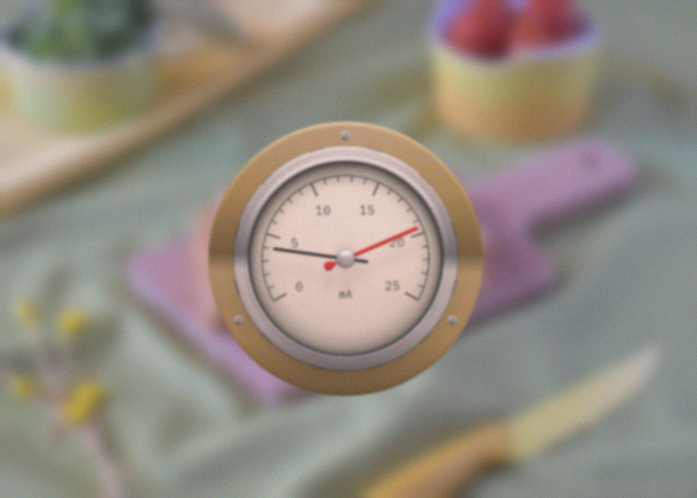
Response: 19.5 mA
